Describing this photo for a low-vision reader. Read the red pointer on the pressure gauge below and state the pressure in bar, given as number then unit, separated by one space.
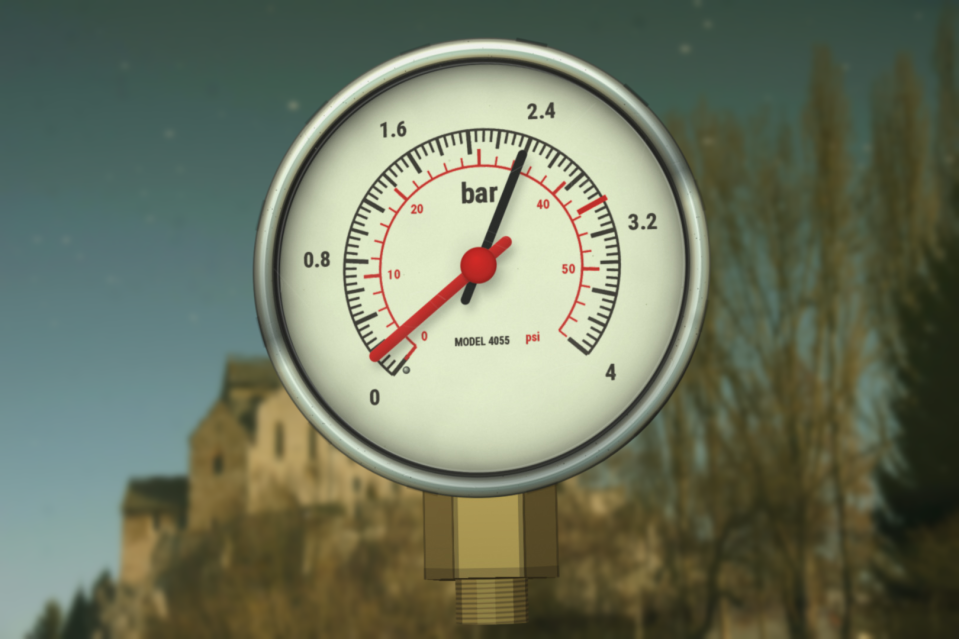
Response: 0.15 bar
